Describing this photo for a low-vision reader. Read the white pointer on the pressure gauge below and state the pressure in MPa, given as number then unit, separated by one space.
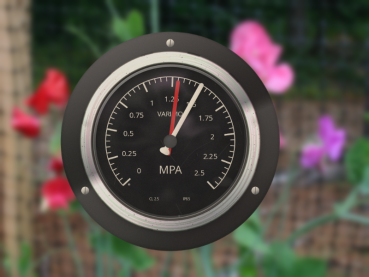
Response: 1.5 MPa
